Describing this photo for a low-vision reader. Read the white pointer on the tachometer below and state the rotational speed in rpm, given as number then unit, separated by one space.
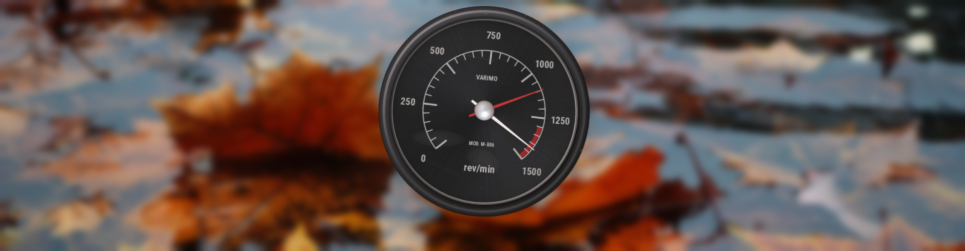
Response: 1425 rpm
